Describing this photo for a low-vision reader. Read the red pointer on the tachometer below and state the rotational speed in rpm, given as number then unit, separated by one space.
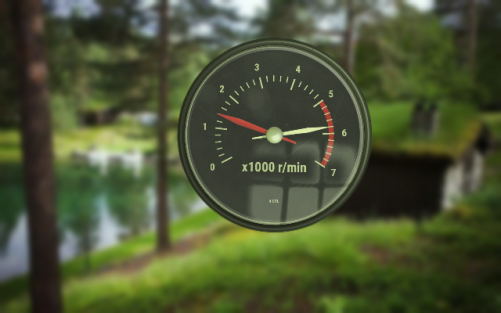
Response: 1400 rpm
